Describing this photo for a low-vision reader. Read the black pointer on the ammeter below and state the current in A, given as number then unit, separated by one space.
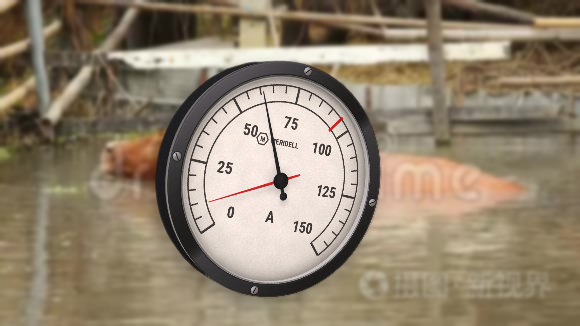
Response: 60 A
